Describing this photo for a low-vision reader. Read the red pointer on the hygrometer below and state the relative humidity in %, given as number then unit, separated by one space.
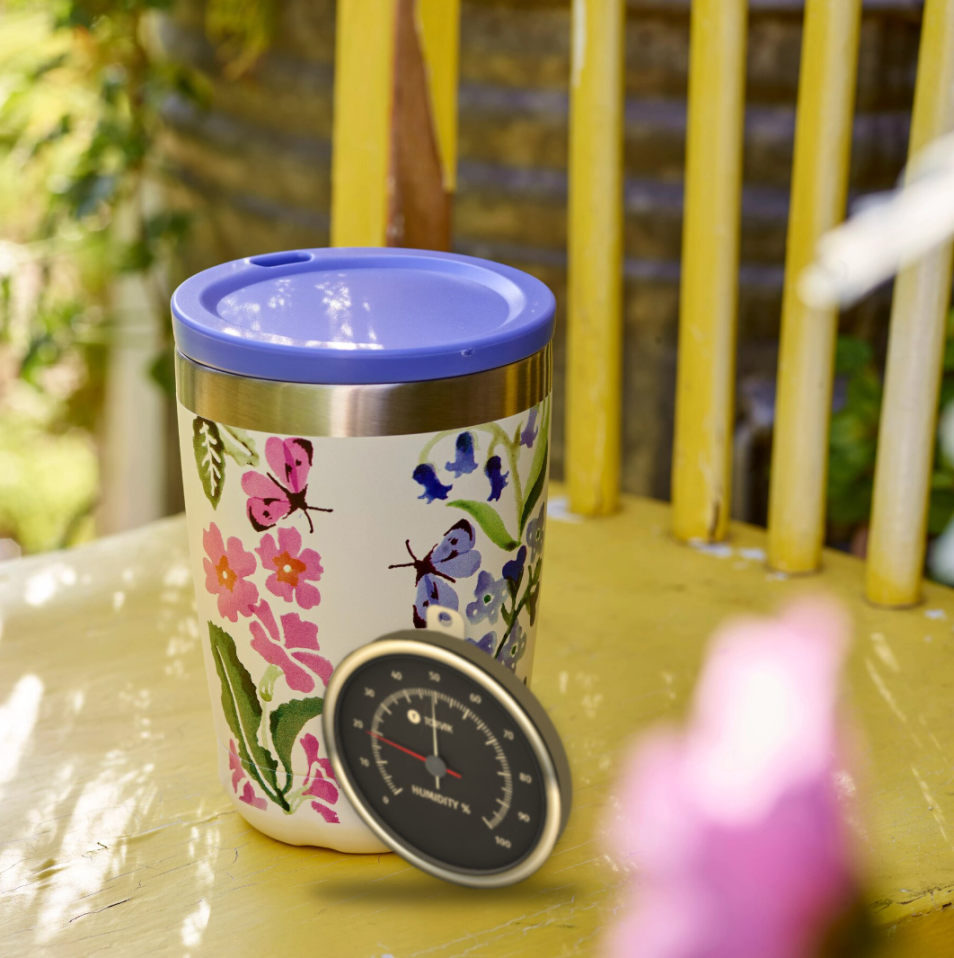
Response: 20 %
